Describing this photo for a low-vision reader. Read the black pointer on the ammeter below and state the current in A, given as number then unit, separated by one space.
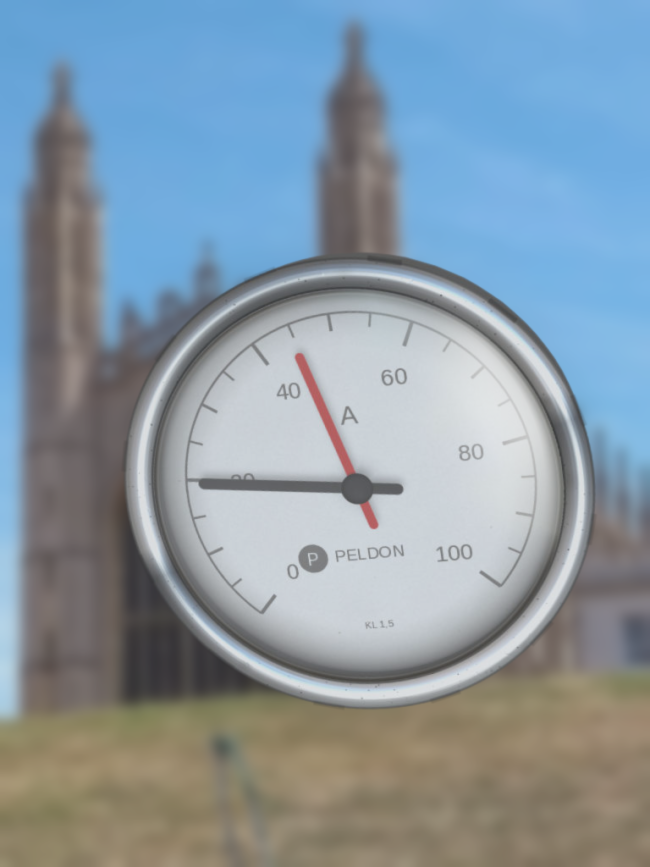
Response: 20 A
